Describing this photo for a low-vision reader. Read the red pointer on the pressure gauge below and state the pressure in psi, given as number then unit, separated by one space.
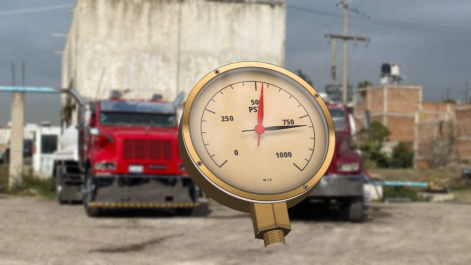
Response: 525 psi
